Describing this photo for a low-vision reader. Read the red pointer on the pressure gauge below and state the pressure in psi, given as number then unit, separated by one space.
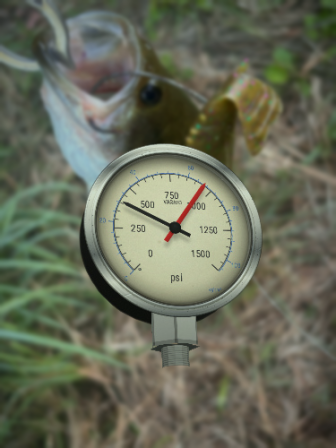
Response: 950 psi
